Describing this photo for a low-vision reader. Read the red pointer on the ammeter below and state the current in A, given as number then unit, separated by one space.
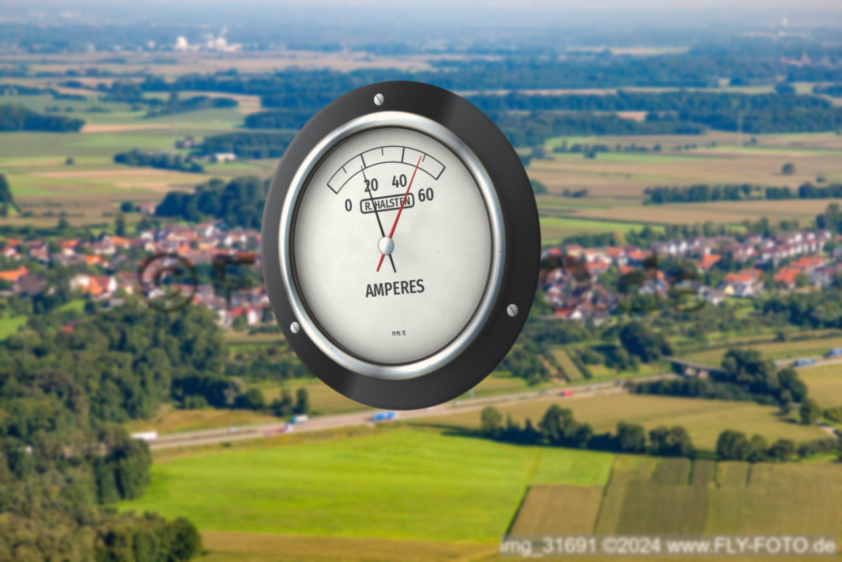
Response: 50 A
